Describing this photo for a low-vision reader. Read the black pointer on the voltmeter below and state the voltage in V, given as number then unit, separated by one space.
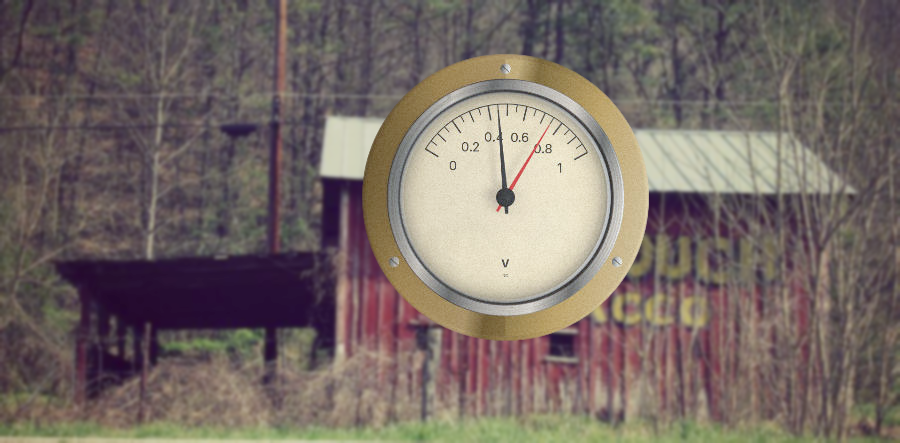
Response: 0.45 V
